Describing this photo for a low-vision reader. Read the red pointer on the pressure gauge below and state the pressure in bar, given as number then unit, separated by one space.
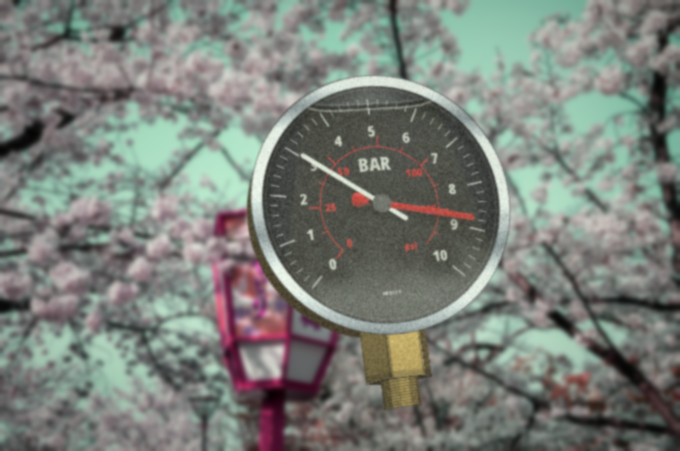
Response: 8.8 bar
